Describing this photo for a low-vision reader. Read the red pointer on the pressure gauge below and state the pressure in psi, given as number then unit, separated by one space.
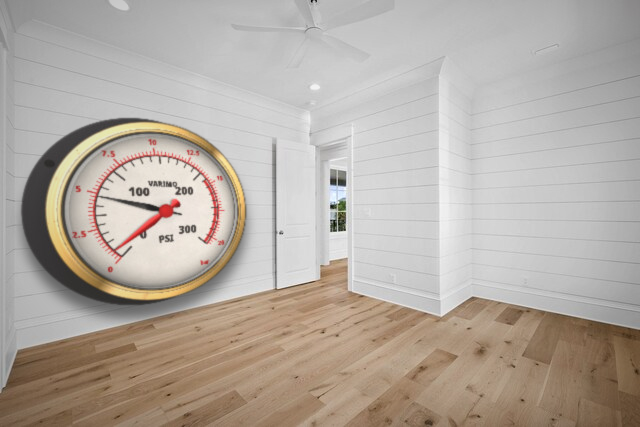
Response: 10 psi
